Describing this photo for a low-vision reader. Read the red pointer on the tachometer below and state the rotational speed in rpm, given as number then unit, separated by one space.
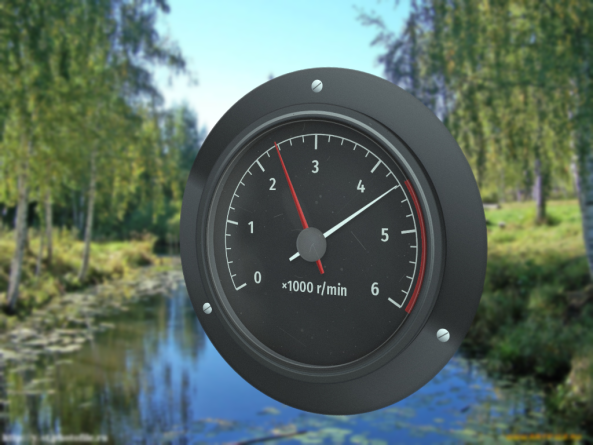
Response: 2400 rpm
